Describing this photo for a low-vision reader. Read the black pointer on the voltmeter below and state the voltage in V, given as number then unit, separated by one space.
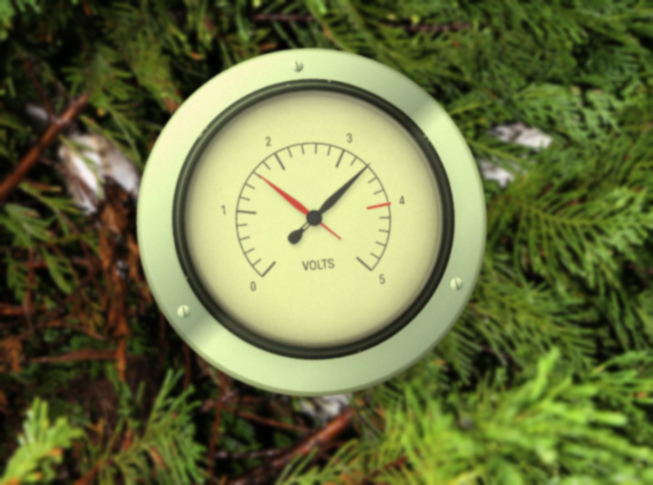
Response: 3.4 V
